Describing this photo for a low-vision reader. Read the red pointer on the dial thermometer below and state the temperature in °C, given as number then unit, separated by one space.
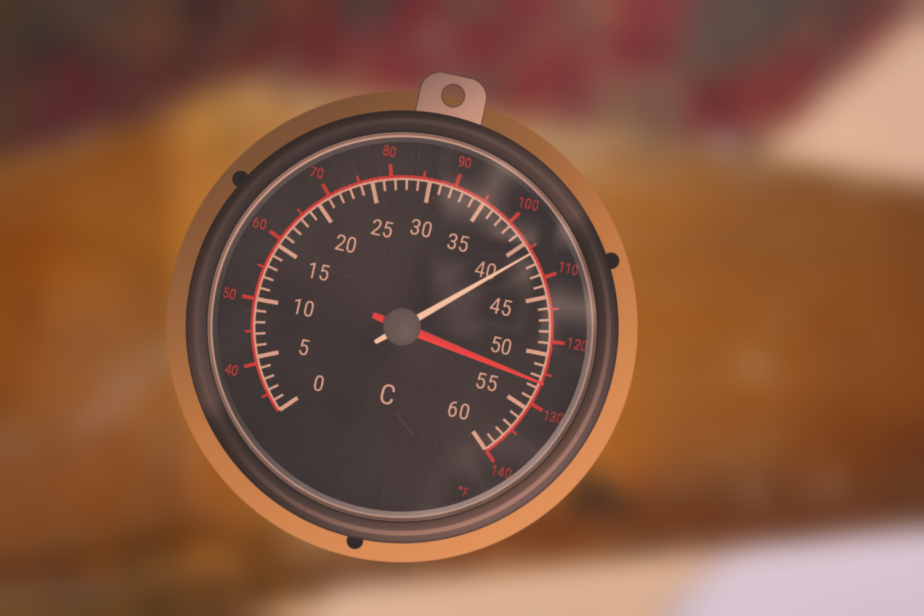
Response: 52.5 °C
